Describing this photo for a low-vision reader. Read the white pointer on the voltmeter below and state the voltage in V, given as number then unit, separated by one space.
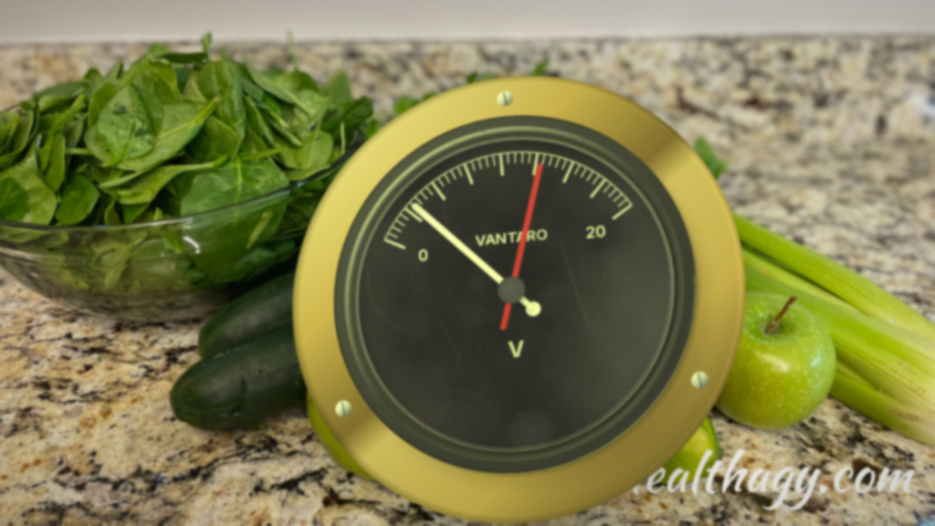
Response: 3 V
